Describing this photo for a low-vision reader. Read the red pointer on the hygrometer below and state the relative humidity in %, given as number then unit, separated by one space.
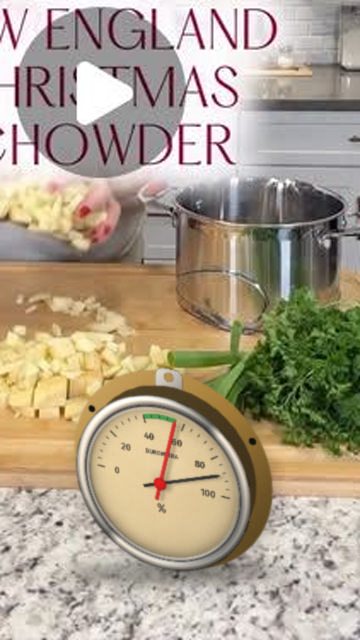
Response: 56 %
